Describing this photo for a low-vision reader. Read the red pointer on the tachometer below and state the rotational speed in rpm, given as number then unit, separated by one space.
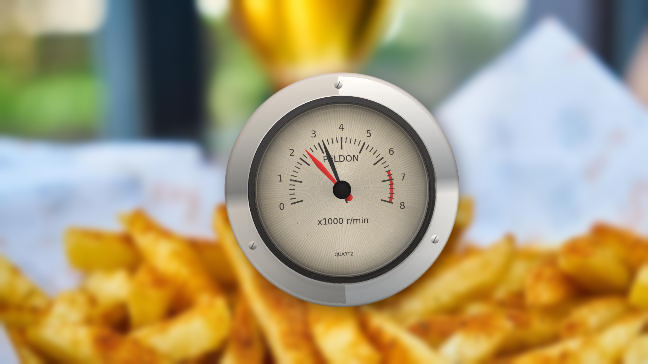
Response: 2400 rpm
